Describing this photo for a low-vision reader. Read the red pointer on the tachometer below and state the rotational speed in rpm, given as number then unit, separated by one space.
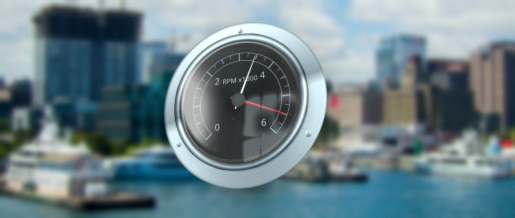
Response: 5500 rpm
